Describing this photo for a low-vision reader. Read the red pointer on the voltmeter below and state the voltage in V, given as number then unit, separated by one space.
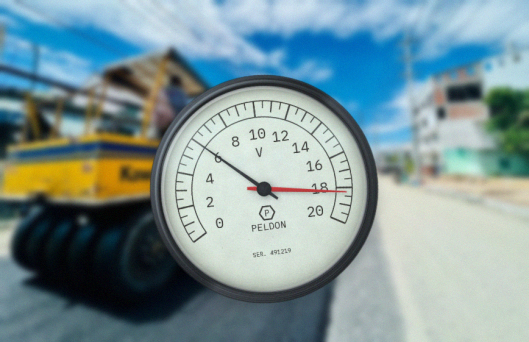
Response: 18.25 V
